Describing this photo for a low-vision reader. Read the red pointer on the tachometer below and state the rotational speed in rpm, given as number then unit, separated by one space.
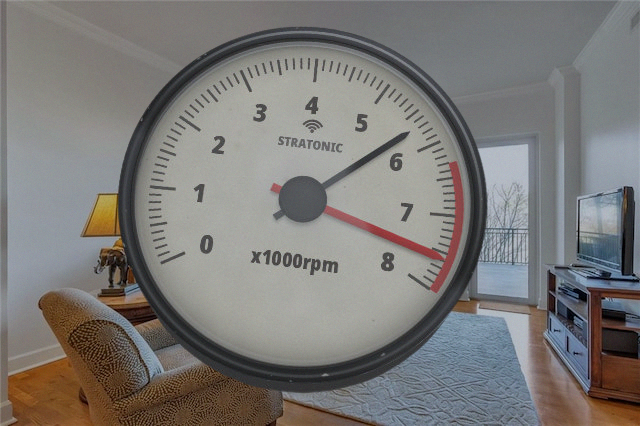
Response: 7600 rpm
